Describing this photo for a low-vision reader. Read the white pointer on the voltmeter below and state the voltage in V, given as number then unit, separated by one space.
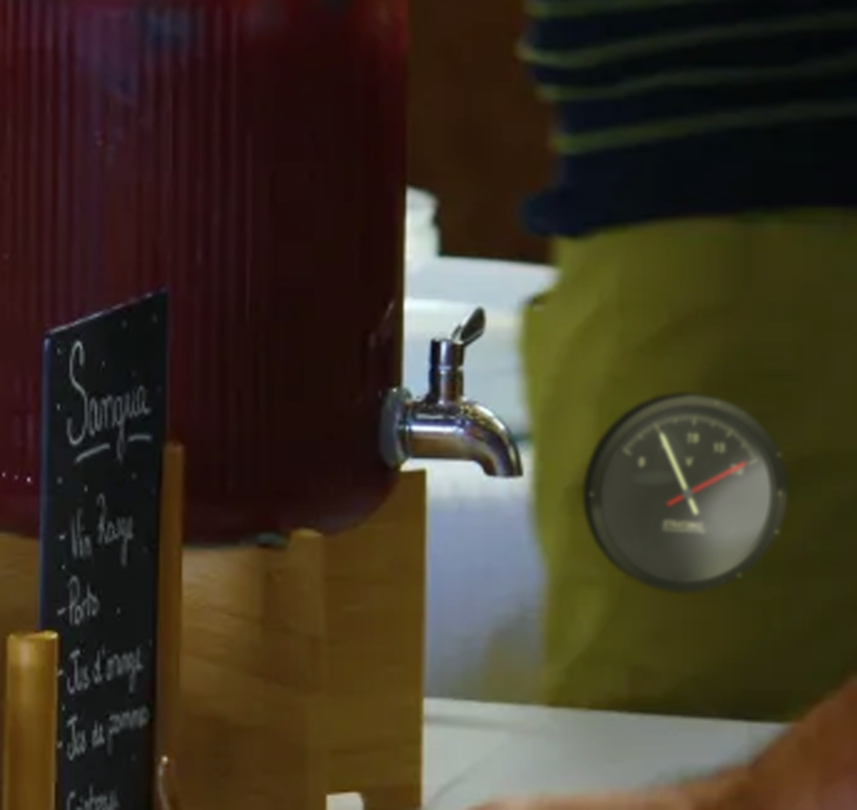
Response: 5 V
